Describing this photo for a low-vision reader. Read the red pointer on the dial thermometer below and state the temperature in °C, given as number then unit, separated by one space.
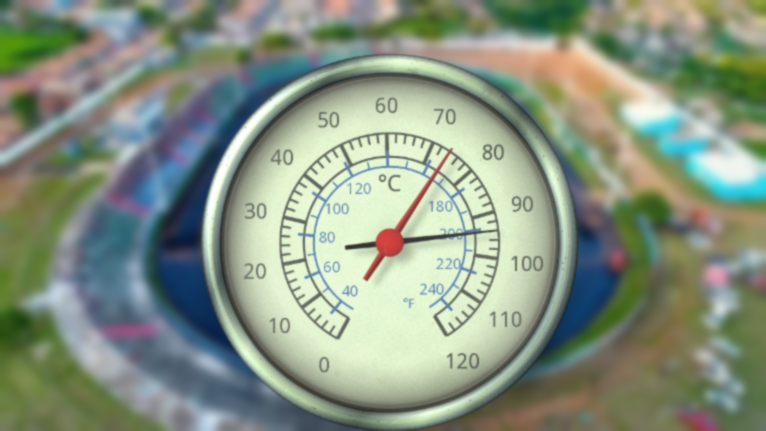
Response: 74 °C
